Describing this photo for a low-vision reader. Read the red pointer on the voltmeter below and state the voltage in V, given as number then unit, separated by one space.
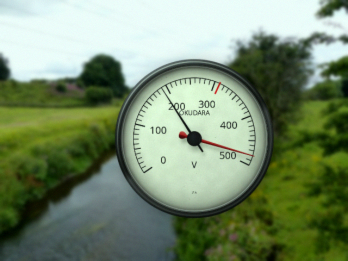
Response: 480 V
